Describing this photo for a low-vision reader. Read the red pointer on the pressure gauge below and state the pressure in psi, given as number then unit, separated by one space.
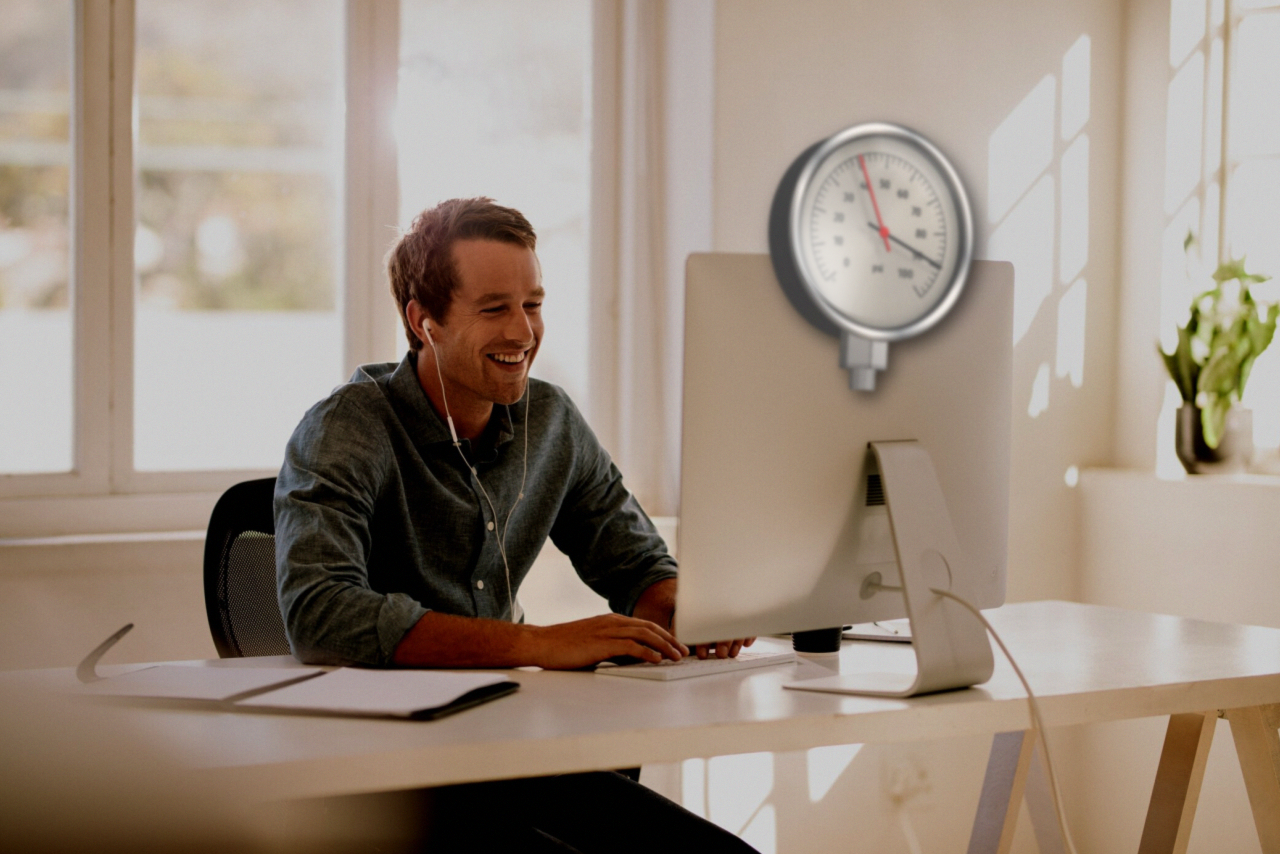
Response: 40 psi
